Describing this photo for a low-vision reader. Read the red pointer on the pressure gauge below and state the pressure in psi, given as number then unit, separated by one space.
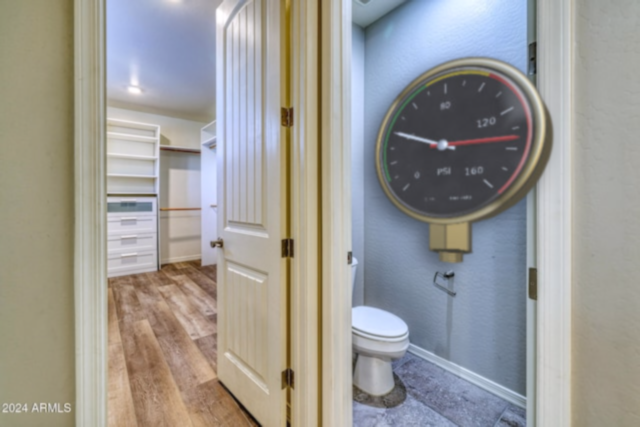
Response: 135 psi
